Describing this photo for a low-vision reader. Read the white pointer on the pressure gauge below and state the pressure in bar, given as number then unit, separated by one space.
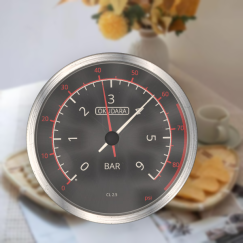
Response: 4 bar
